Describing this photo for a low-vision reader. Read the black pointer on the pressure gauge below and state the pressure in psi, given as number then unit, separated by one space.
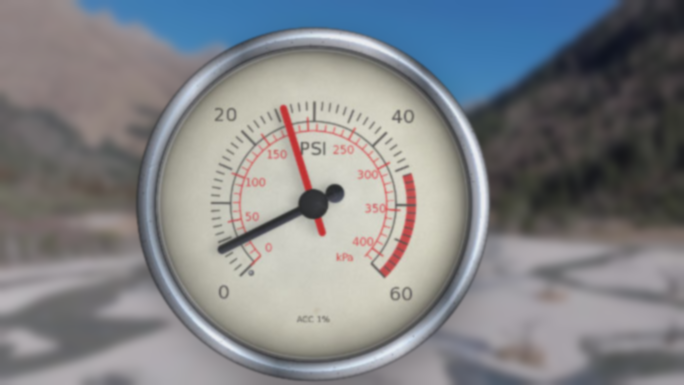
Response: 4 psi
